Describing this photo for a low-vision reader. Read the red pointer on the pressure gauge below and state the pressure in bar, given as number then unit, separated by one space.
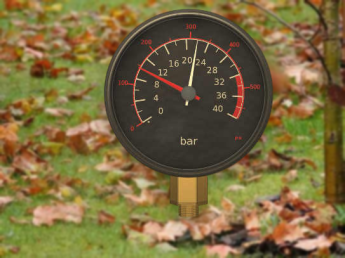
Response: 10 bar
